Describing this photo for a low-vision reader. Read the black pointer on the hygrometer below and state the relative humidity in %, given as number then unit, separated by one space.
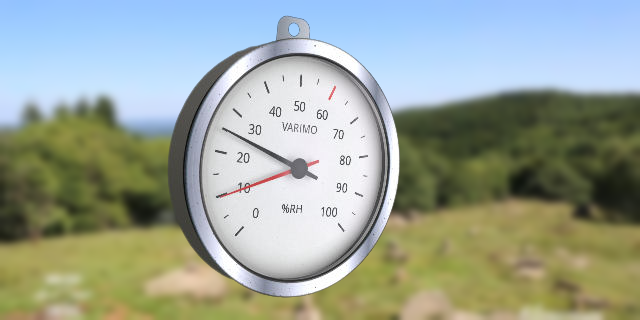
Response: 25 %
